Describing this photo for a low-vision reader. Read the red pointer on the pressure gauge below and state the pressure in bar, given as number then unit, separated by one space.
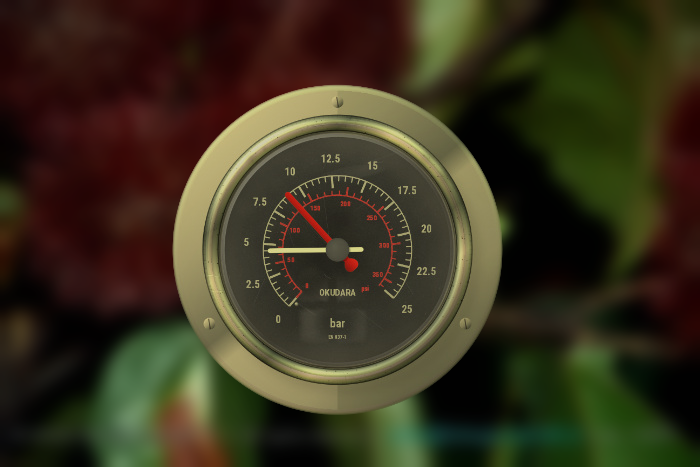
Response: 9 bar
